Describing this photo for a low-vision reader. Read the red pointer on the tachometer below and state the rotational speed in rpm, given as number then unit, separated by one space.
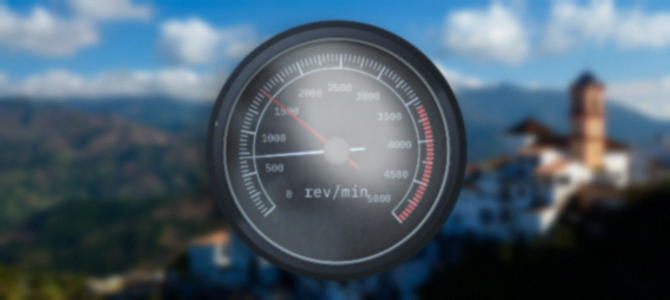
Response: 1500 rpm
